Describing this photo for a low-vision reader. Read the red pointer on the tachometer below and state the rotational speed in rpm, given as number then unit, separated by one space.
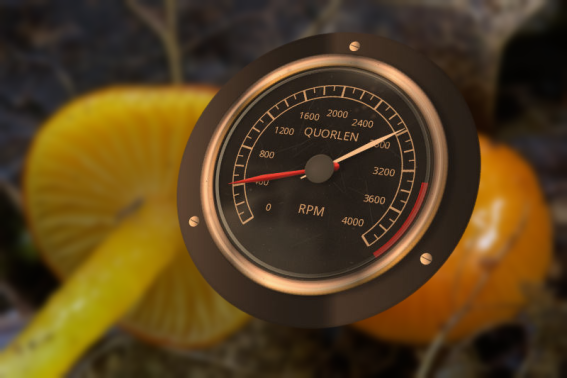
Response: 400 rpm
